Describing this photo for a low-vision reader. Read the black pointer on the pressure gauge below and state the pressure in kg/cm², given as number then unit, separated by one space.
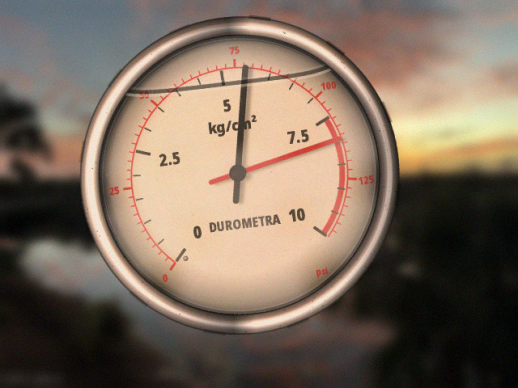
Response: 5.5 kg/cm²
